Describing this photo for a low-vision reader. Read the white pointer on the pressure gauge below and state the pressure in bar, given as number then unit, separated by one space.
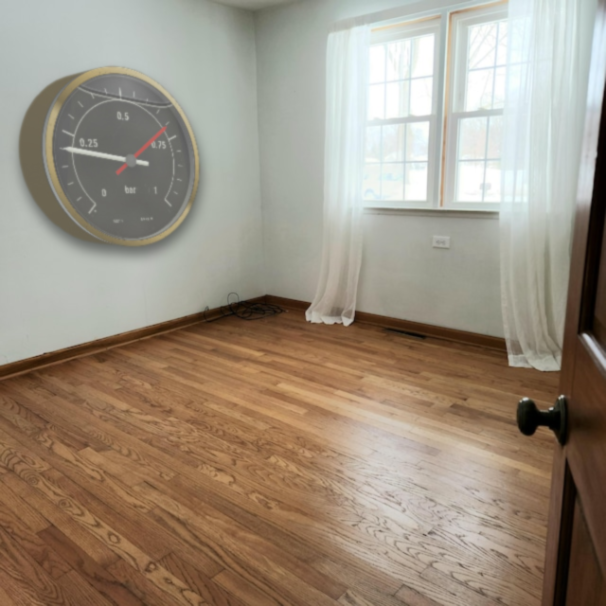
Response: 0.2 bar
